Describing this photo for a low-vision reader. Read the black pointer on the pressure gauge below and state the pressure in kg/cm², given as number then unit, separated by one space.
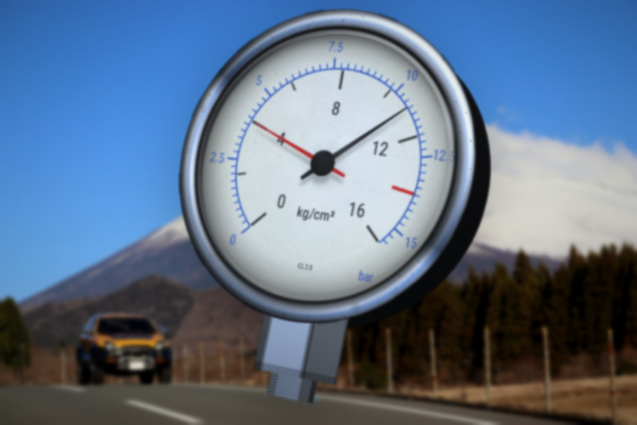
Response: 11 kg/cm²
